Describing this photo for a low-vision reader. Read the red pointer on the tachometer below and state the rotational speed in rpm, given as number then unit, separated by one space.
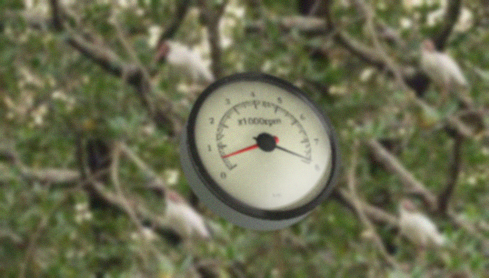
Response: 500 rpm
